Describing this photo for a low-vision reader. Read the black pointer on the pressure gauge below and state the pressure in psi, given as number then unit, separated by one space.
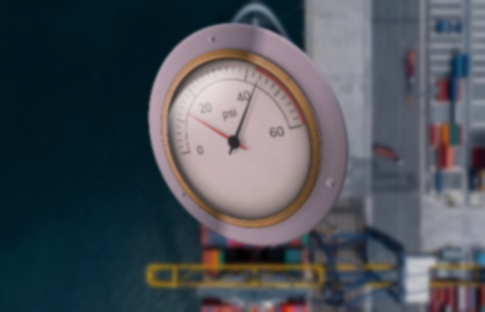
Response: 44 psi
